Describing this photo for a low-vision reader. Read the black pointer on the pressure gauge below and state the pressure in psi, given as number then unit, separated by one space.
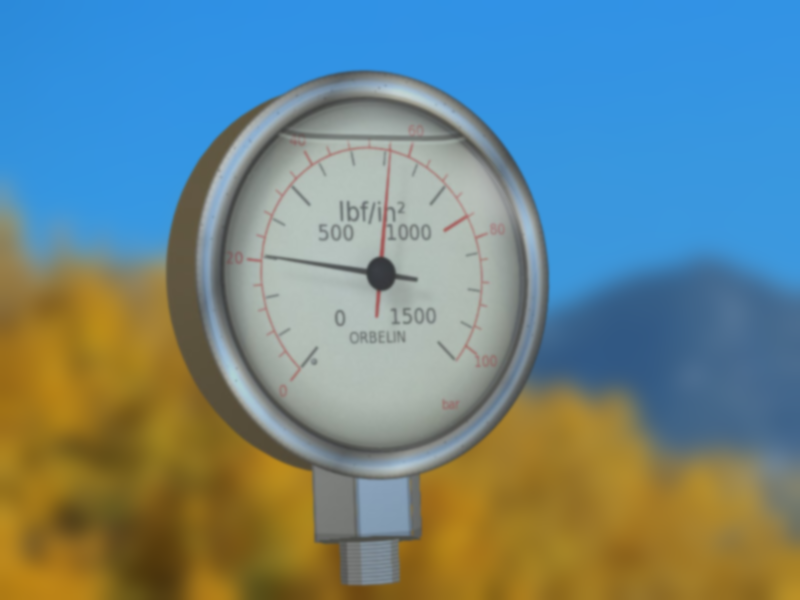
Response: 300 psi
